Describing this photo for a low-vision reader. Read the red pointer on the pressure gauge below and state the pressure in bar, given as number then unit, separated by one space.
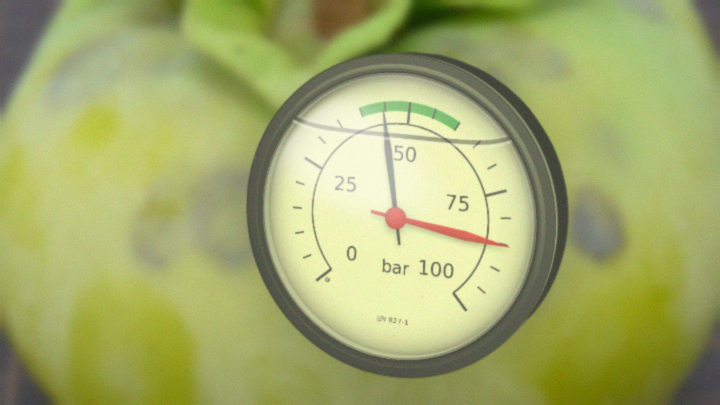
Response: 85 bar
